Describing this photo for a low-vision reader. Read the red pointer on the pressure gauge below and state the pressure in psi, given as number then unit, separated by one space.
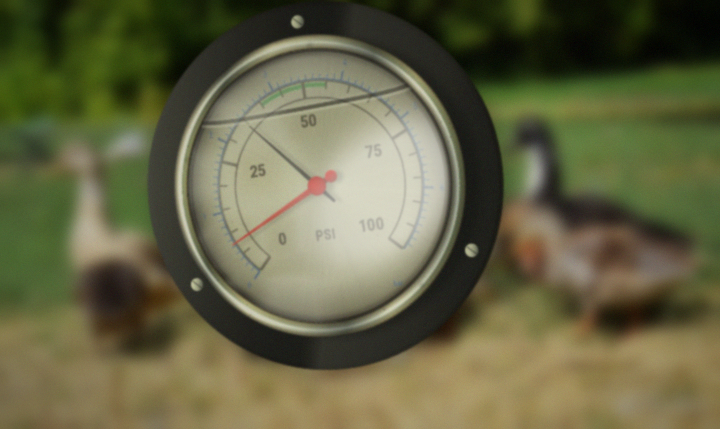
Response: 7.5 psi
